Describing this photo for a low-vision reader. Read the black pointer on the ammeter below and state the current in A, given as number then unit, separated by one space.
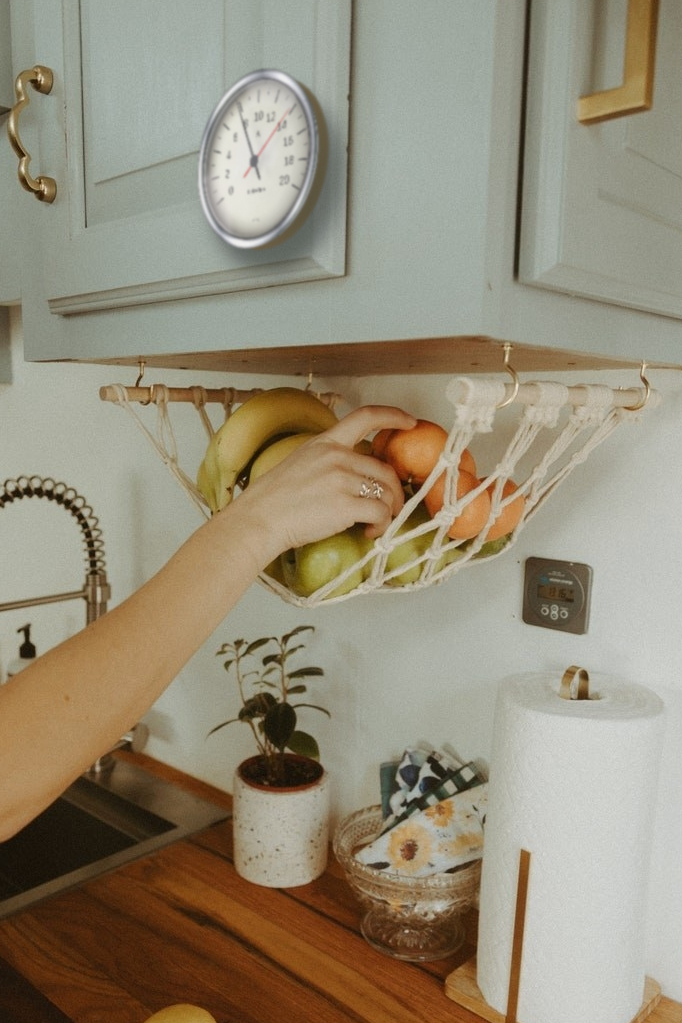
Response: 8 A
